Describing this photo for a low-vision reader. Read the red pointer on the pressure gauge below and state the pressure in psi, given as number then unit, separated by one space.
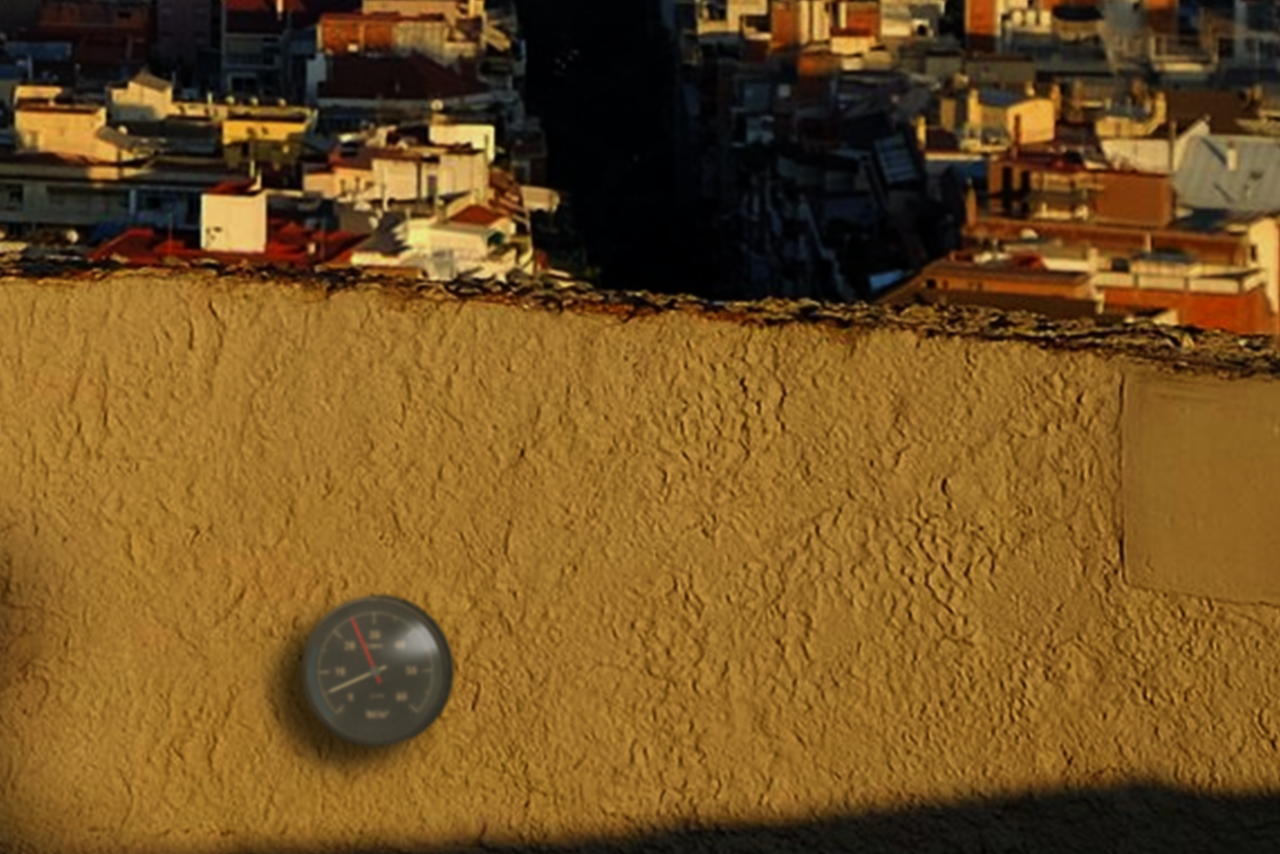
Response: 25 psi
